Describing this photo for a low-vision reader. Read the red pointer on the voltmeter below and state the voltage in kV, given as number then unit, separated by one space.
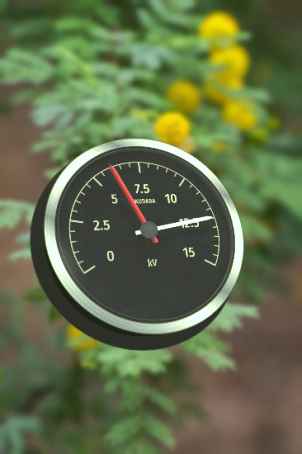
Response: 6 kV
